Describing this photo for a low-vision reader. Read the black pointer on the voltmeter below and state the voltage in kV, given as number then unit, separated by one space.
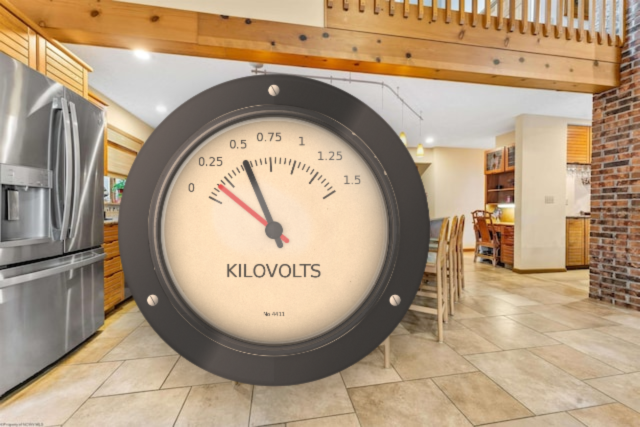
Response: 0.5 kV
